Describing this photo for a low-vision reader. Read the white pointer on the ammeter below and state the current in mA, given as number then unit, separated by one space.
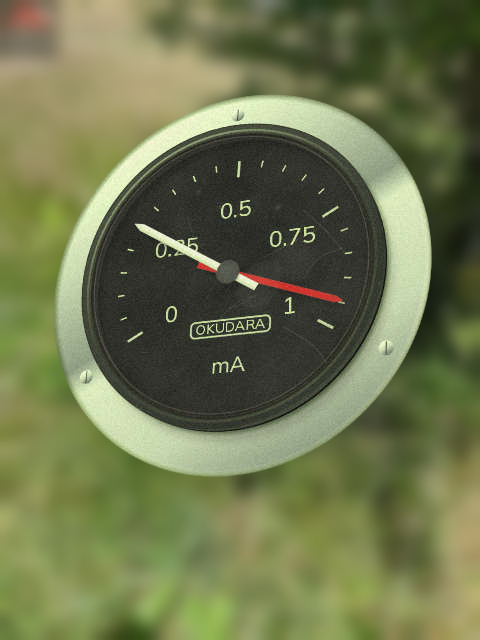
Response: 0.25 mA
